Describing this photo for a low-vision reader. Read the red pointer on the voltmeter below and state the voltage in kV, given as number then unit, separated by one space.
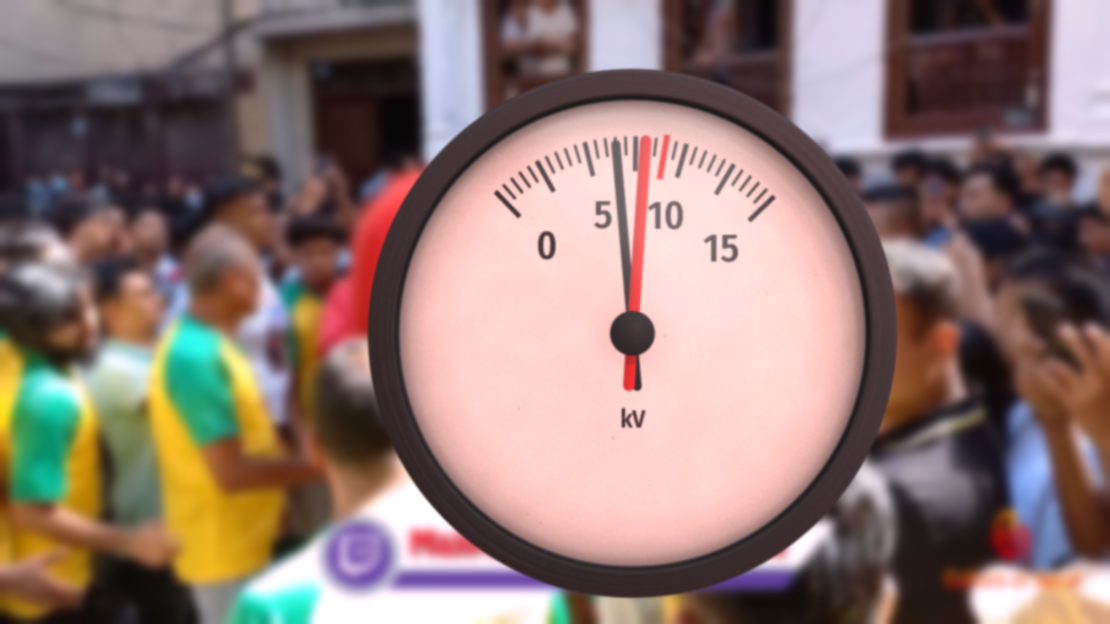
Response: 8 kV
